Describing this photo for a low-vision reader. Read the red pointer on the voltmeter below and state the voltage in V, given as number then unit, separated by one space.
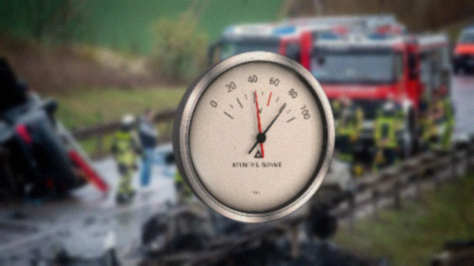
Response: 40 V
